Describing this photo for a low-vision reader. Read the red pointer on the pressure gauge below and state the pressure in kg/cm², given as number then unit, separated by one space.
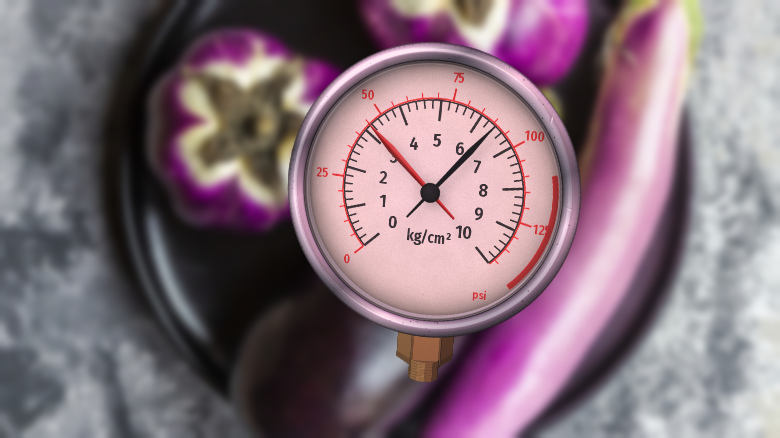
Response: 3.2 kg/cm²
